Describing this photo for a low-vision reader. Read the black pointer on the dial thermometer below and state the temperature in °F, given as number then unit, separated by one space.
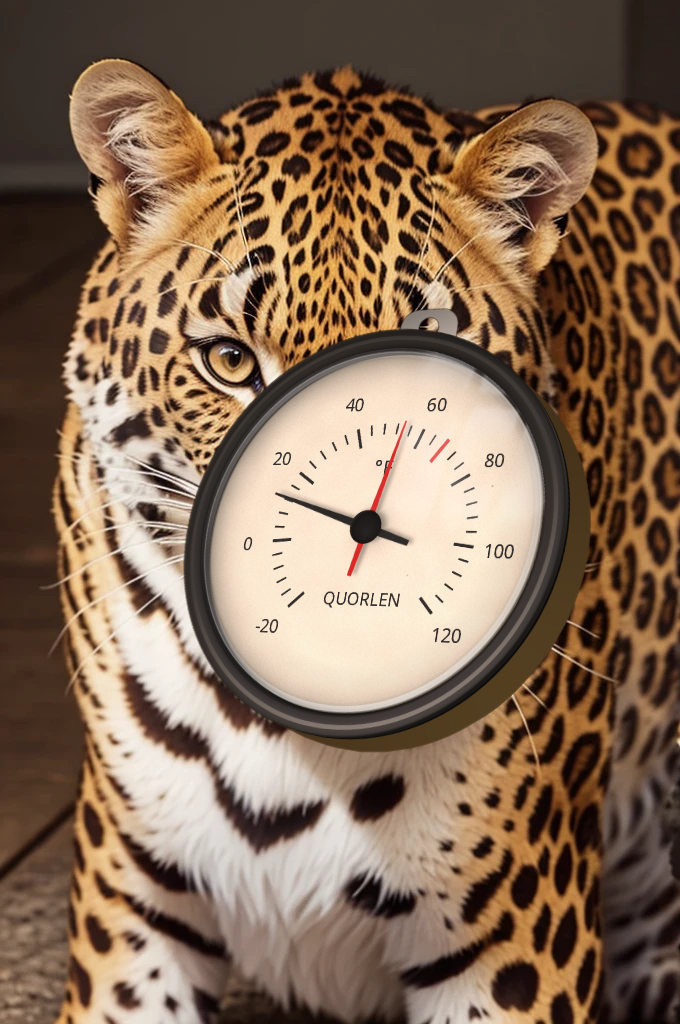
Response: 12 °F
